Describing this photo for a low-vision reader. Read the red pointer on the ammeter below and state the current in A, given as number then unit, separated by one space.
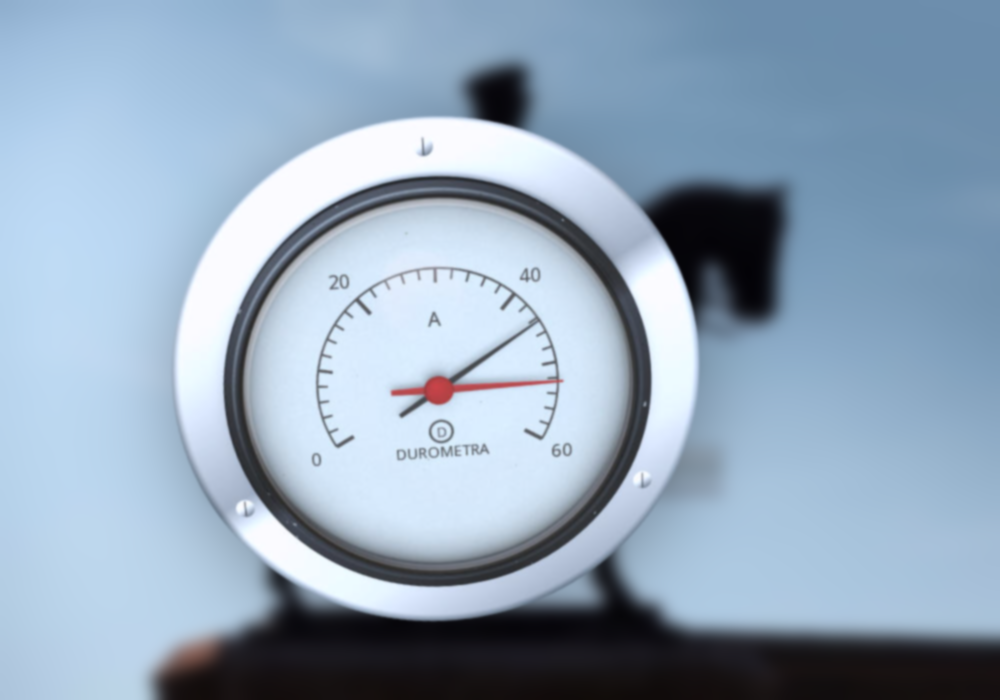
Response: 52 A
